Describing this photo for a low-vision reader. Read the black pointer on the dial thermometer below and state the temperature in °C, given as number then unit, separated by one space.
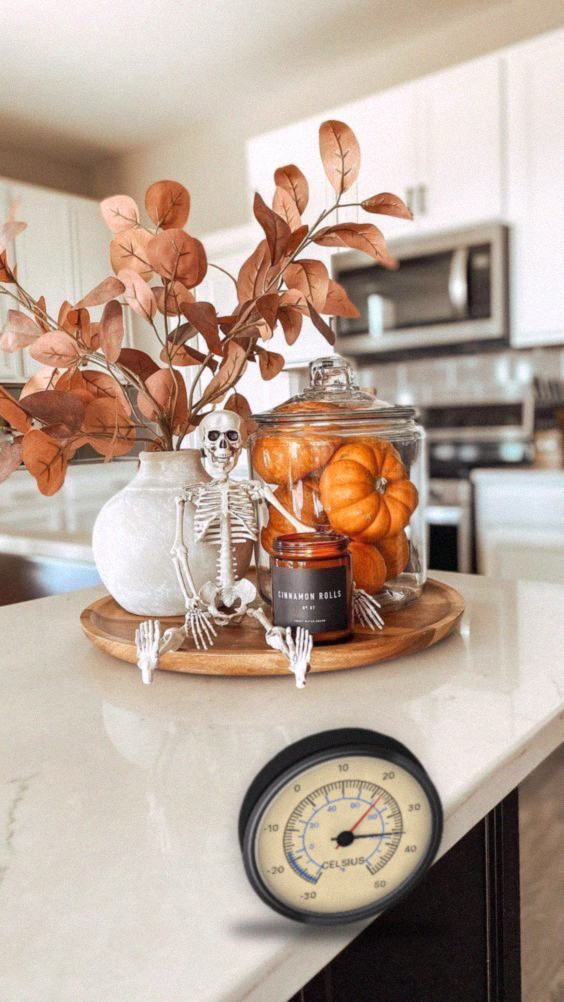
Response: 35 °C
